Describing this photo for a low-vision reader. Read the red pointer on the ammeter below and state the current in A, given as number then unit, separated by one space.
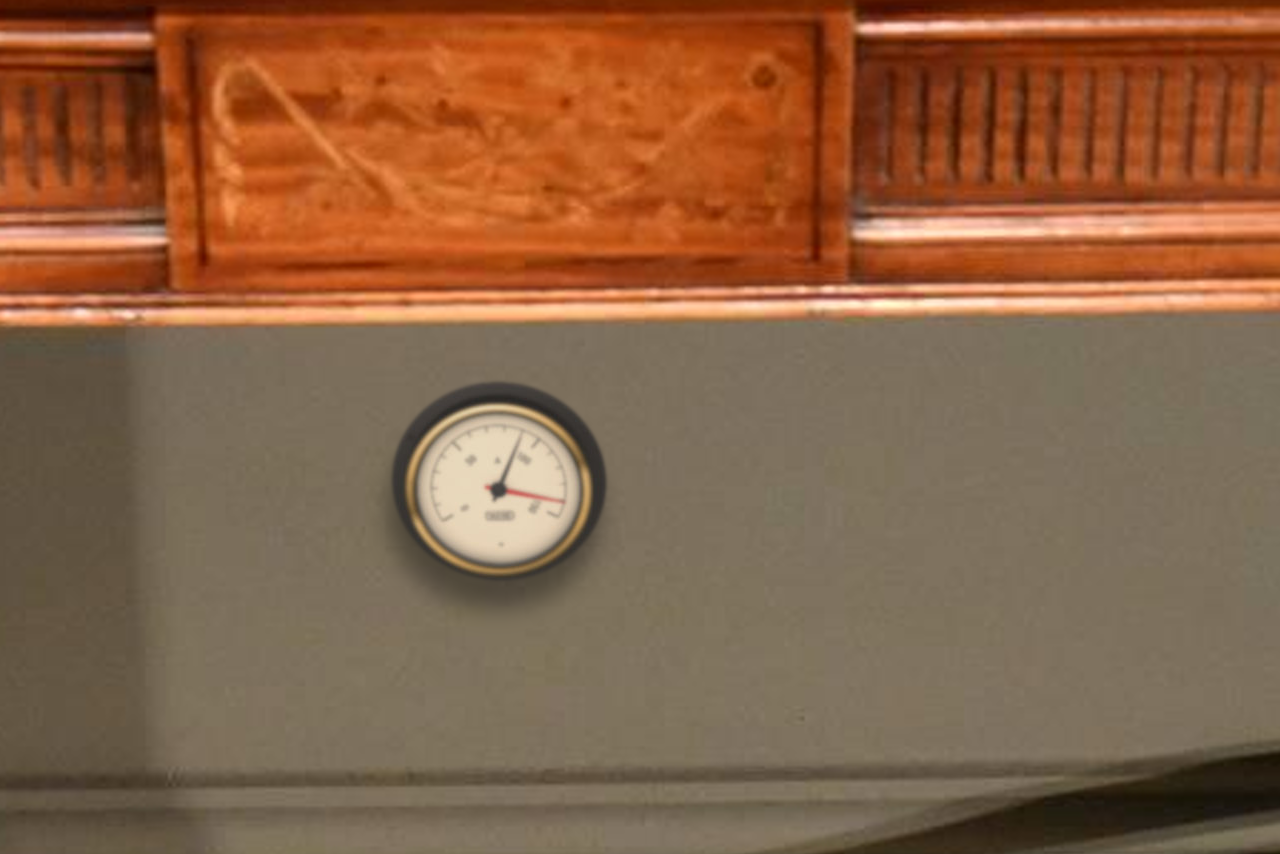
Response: 140 A
